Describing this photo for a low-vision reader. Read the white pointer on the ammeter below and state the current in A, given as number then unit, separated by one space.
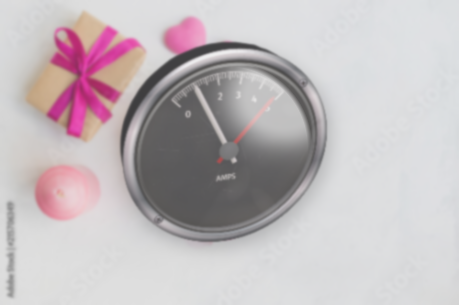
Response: 1 A
